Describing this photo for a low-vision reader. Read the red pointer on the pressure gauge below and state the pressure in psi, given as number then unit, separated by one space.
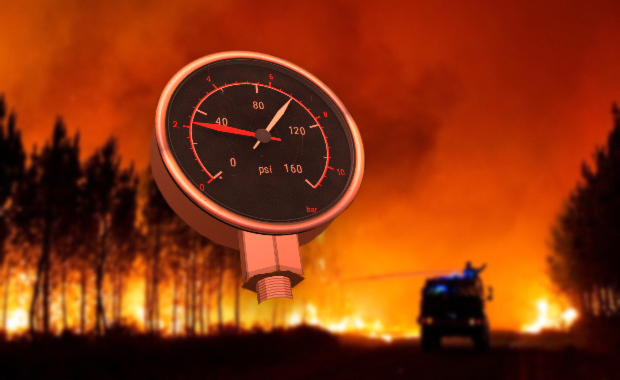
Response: 30 psi
